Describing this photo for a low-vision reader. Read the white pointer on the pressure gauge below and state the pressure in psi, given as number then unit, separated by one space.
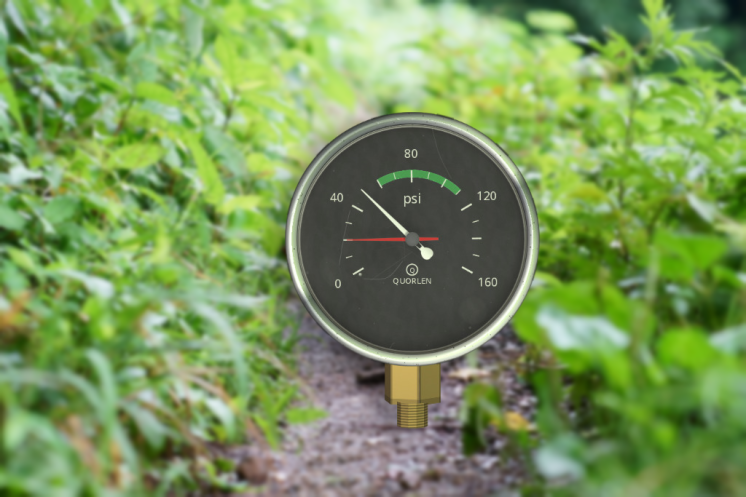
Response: 50 psi
